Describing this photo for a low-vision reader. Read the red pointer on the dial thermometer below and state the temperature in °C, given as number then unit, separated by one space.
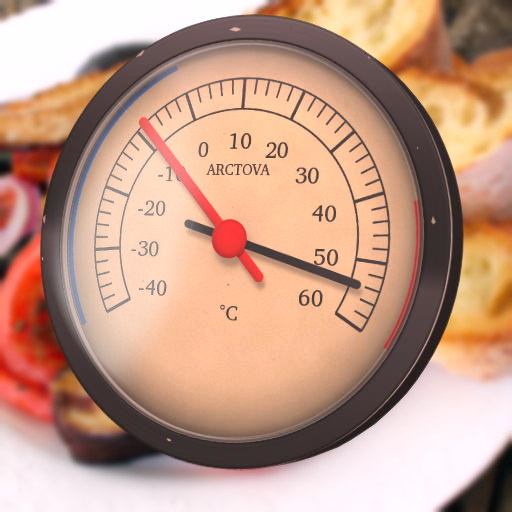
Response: -8 °C
